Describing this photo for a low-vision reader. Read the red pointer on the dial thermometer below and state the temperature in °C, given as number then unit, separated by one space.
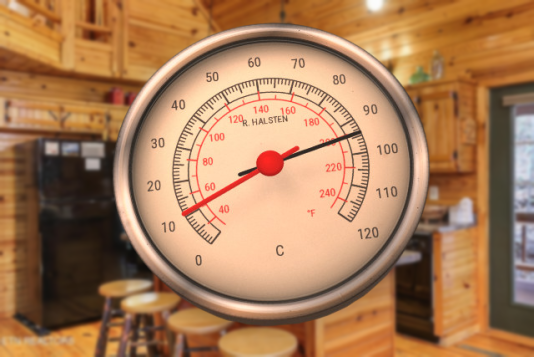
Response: 10 °C
